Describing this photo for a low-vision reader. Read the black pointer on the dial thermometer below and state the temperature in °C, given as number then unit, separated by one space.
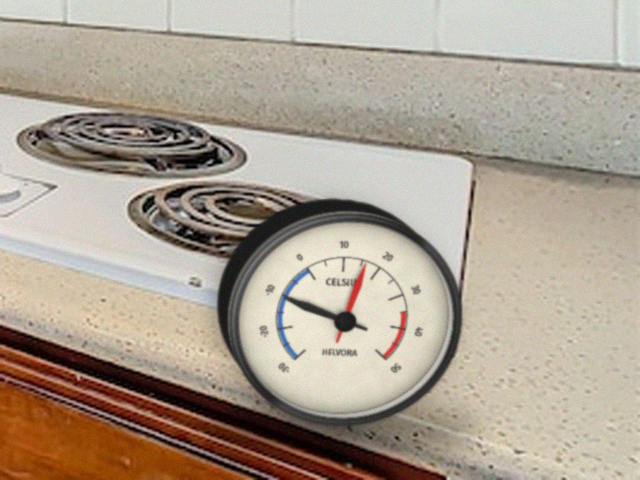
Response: -10 °C
